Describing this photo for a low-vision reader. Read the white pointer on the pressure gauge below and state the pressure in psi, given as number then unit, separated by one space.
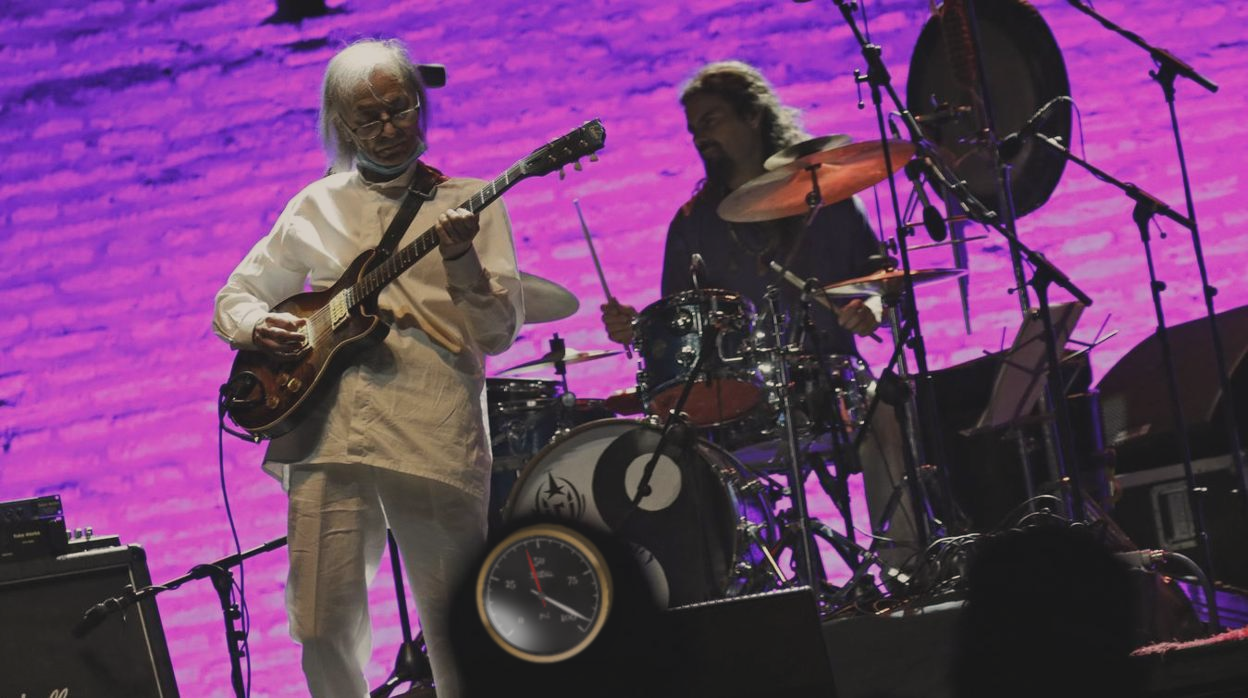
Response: 95 psi
